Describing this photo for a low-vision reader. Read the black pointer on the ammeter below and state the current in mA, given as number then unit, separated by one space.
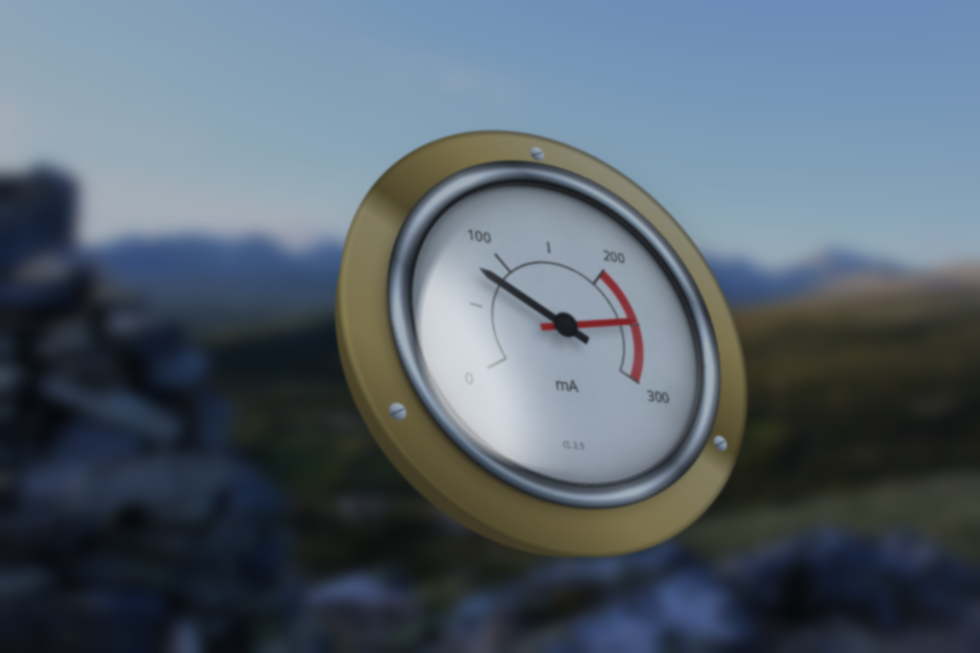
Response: 75 mA
